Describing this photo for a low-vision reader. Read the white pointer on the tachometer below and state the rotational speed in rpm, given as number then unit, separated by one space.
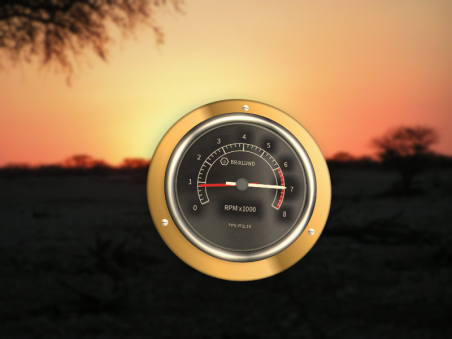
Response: 7000 rpm
